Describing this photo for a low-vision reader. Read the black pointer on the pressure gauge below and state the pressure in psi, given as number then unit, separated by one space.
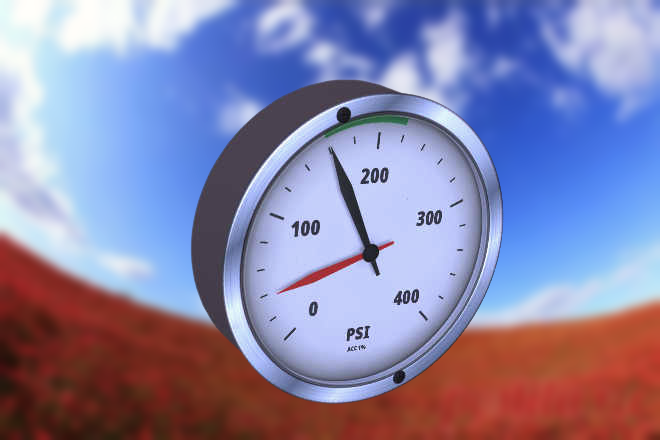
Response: 160 psi
